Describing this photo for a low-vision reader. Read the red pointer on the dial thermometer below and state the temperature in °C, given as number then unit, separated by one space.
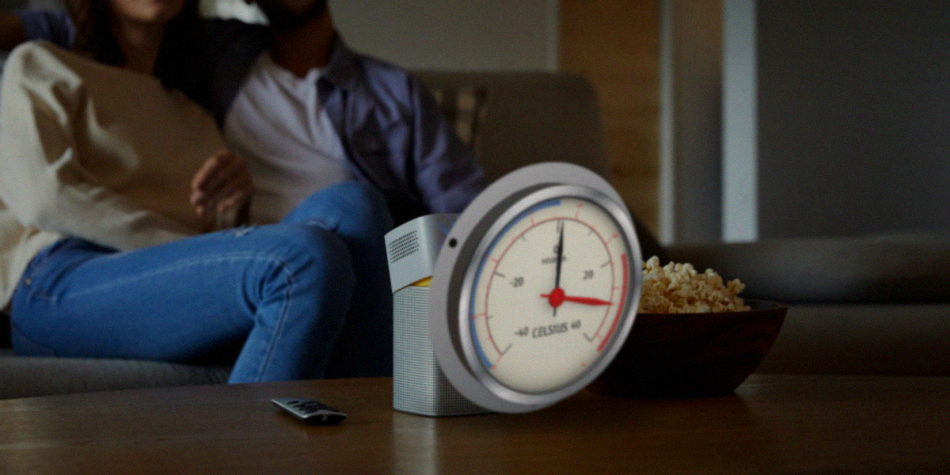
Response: 30 °C
